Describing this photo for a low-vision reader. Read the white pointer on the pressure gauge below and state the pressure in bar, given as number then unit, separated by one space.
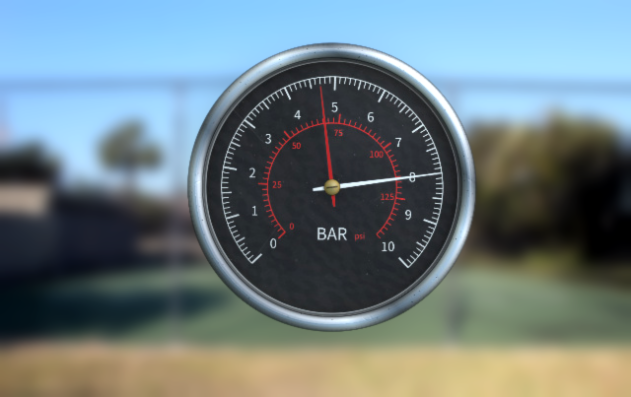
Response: 8 bar
